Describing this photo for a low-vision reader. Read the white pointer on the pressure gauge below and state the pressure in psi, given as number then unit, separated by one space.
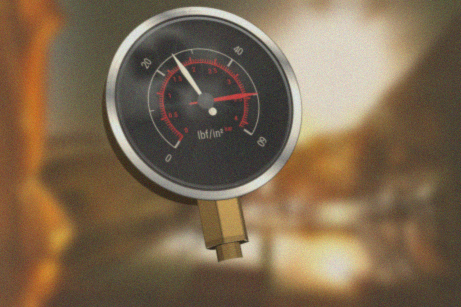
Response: 25 psi
